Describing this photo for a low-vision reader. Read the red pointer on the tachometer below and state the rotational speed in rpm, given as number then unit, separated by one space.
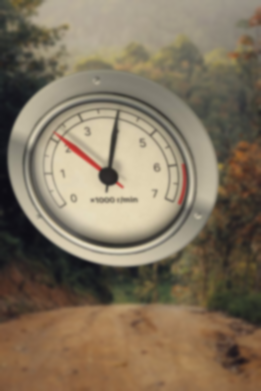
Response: 2250 rpm
